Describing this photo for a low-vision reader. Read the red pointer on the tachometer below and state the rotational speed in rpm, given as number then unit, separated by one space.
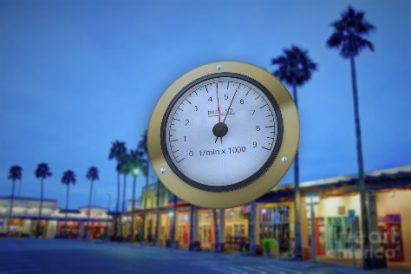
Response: 4500 rpm
